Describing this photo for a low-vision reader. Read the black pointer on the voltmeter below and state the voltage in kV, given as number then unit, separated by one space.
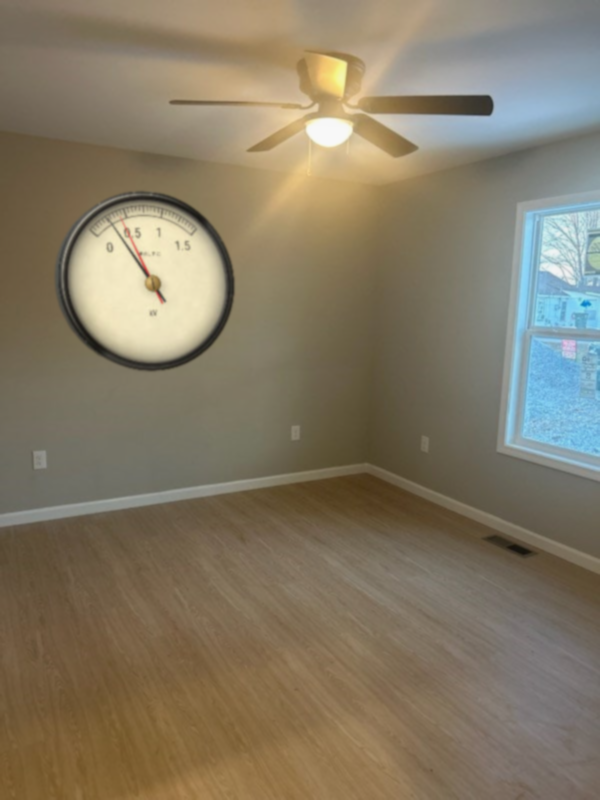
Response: 0.25 kV
